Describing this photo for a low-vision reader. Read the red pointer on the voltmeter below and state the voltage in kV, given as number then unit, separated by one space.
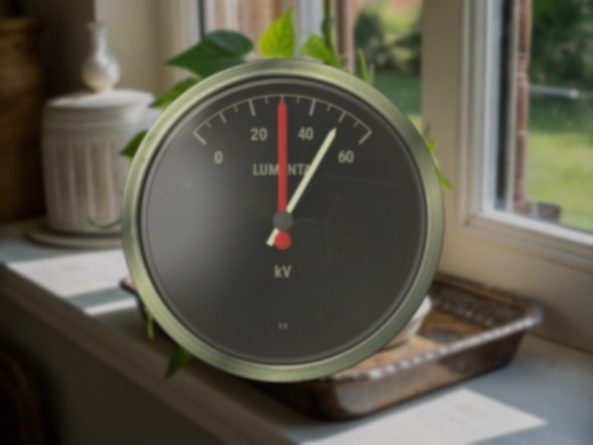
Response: 30 kV
